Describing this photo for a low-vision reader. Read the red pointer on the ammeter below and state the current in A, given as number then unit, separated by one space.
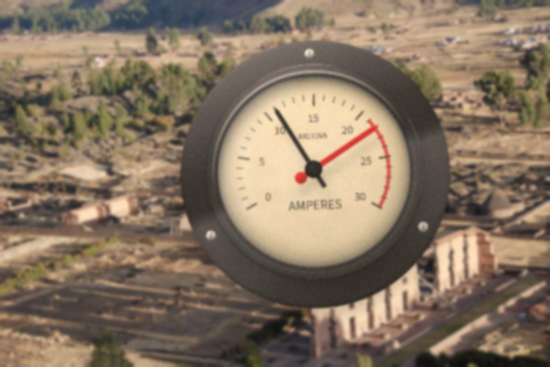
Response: 22 A
